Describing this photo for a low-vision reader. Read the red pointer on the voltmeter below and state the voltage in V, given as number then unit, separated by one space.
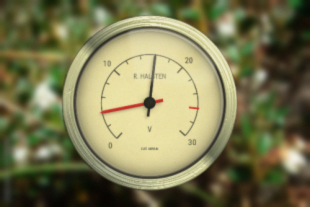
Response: 4 V
